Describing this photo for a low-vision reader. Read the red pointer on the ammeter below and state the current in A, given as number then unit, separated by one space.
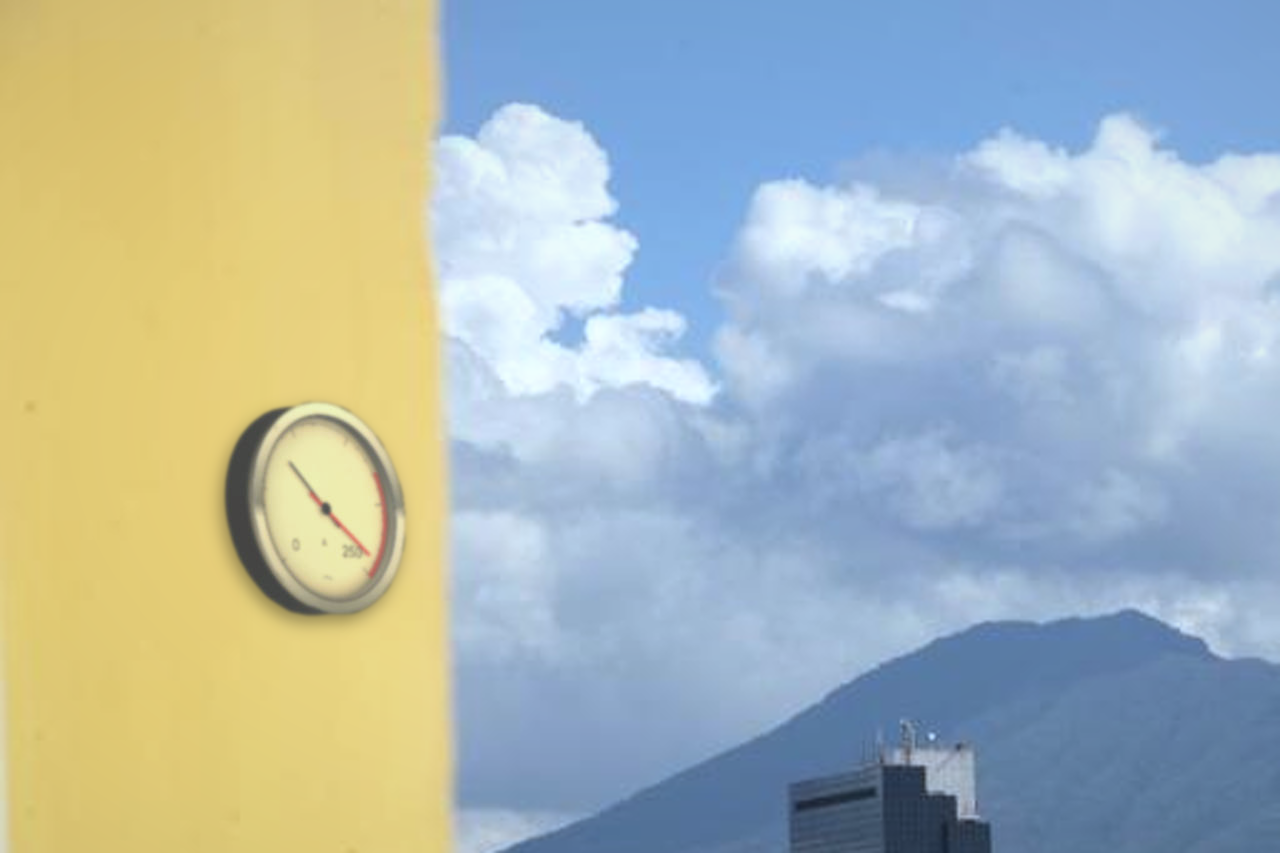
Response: 240 A
